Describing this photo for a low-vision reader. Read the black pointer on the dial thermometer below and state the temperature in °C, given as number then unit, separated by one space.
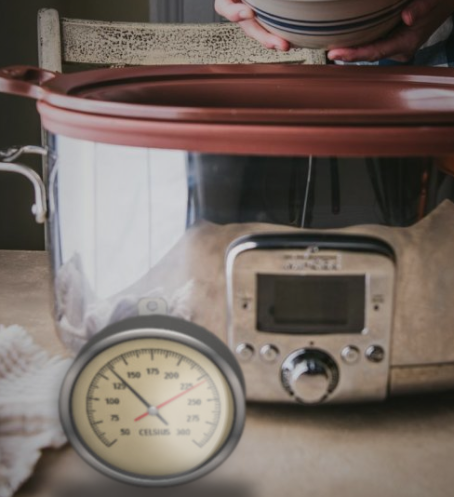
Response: 137.5 °C
